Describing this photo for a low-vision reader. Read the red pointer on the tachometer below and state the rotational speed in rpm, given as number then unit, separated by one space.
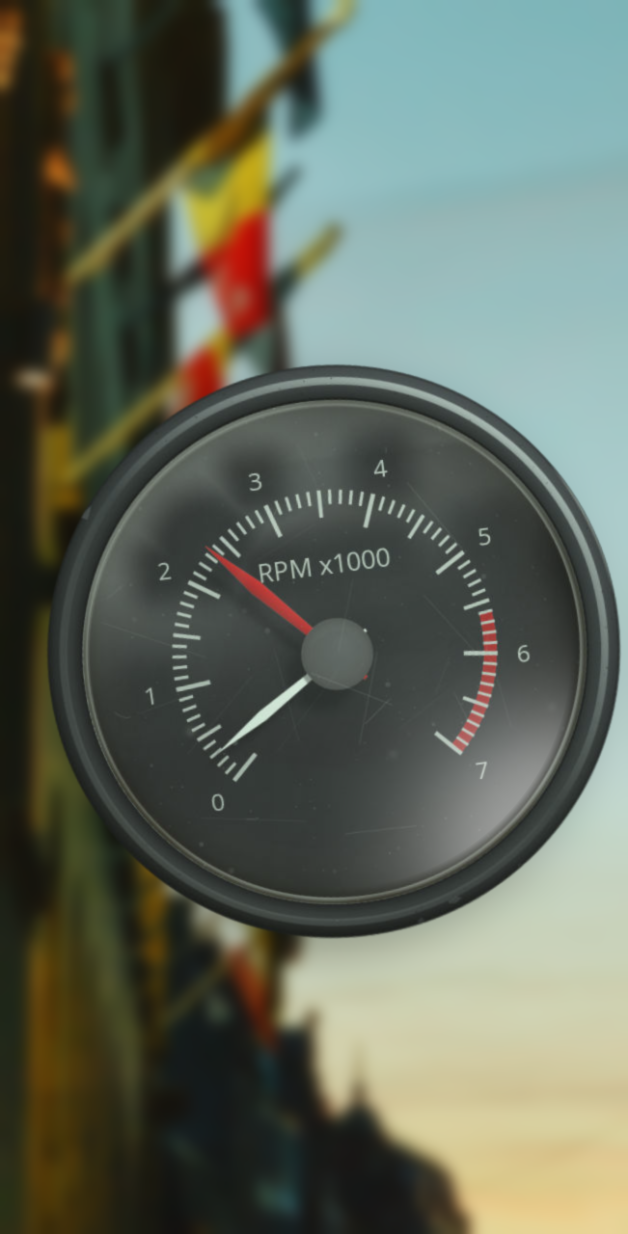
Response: 2350 rpm
